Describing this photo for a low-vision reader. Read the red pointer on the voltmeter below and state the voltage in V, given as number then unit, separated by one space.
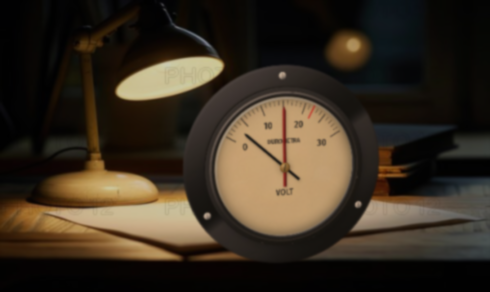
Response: 15 V
